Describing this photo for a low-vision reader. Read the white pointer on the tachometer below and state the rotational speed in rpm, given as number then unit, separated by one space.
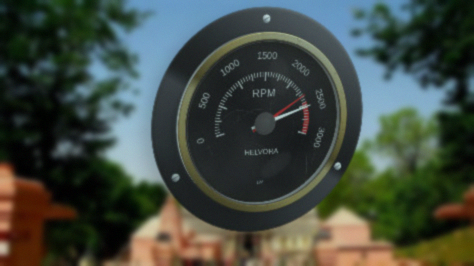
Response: 2500 rpm
